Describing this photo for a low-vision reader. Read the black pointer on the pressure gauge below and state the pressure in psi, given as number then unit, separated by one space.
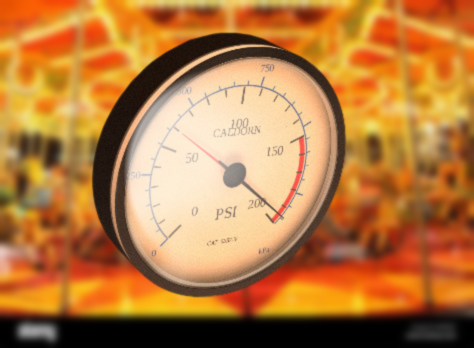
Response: 195 psi
